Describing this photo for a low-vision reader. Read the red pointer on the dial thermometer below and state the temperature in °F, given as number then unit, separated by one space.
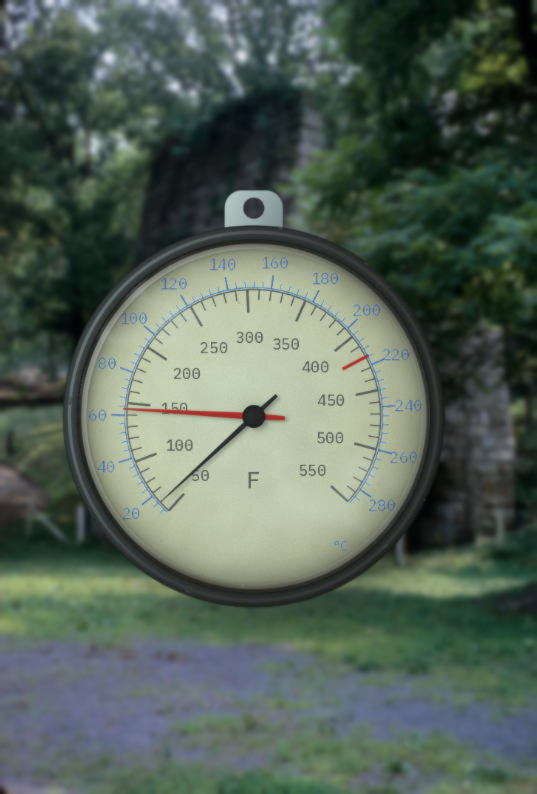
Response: 145 °F
